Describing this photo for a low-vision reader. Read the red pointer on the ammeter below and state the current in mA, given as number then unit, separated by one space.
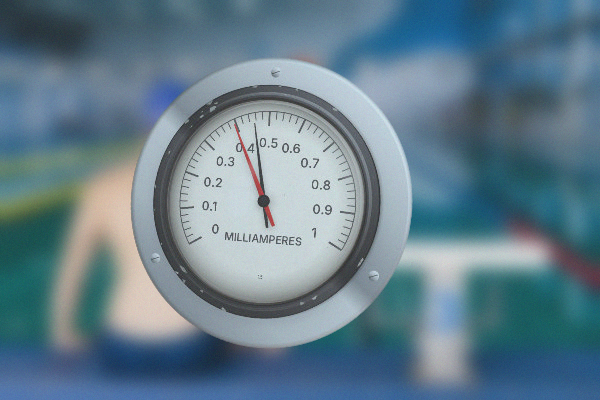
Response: 0.4 mA
